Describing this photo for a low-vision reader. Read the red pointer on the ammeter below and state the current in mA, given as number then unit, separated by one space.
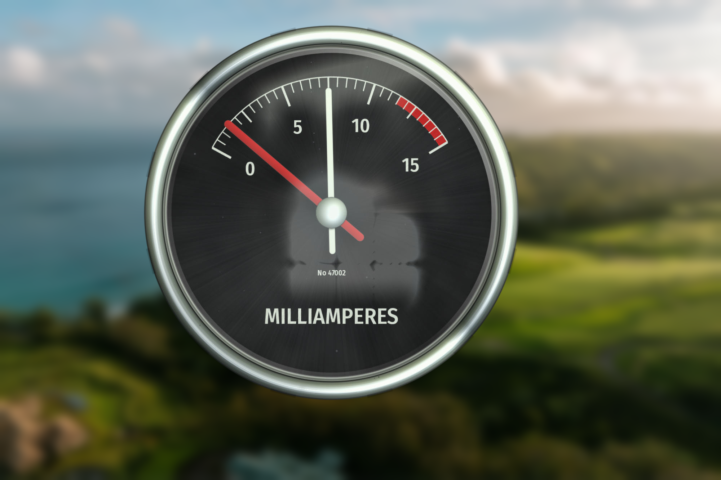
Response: 1.5 mA
